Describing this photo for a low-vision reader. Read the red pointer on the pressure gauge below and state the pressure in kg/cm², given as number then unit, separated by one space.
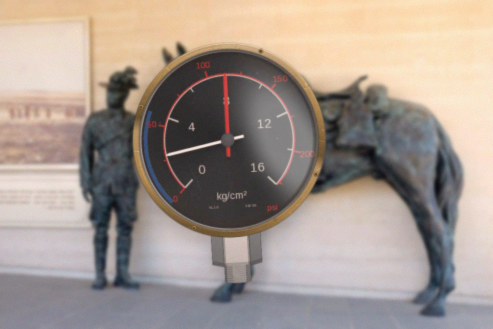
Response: 8 kg/cm²
